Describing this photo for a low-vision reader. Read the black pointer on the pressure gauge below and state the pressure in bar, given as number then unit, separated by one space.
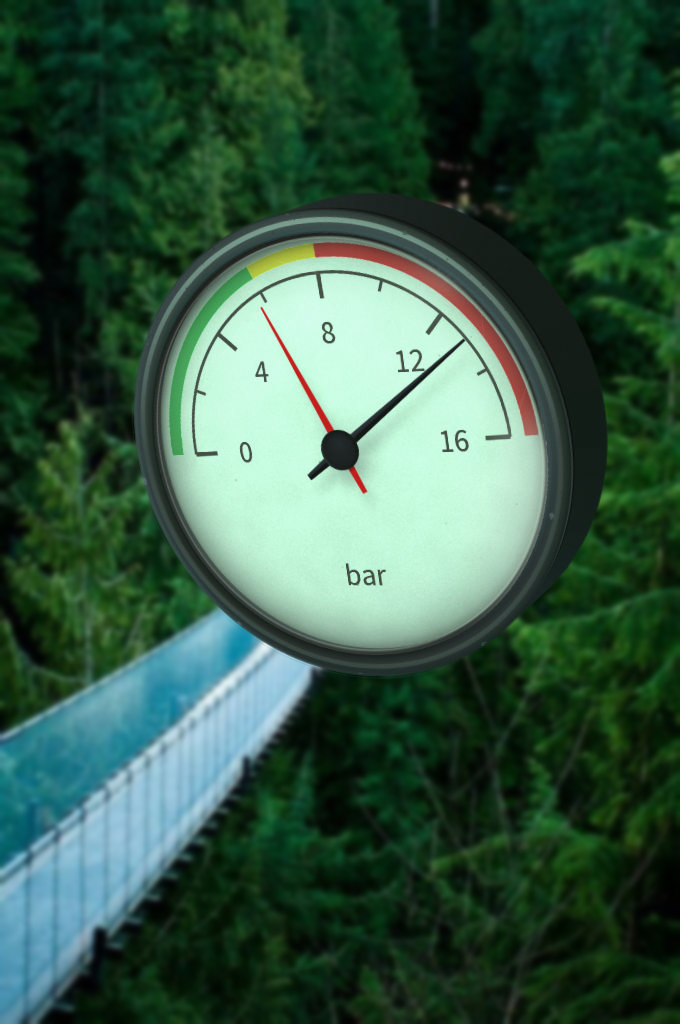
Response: 13 bar
